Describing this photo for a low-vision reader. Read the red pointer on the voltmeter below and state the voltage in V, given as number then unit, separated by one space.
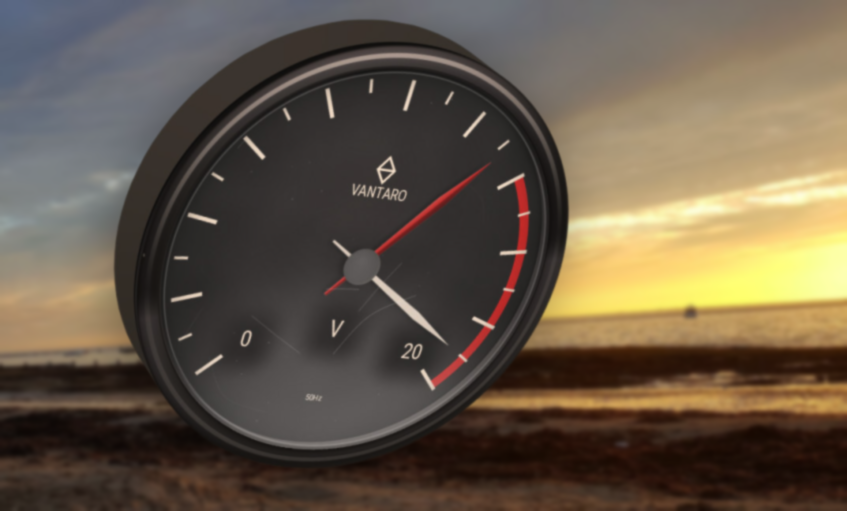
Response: 13 V
